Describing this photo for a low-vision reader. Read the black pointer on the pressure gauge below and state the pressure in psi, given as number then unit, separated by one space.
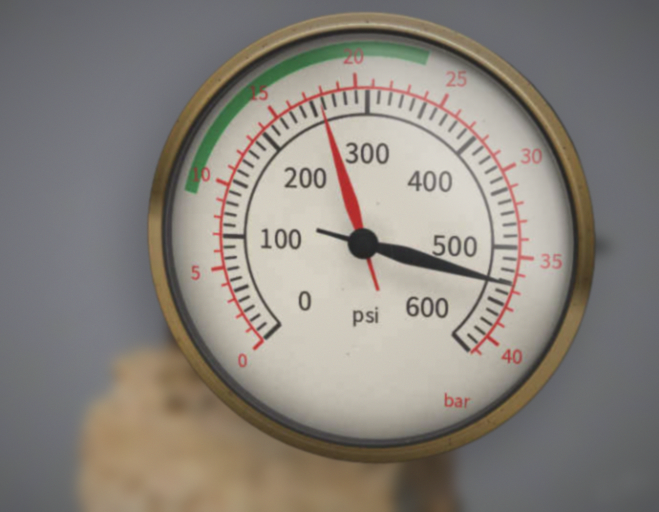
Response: 530 psi
